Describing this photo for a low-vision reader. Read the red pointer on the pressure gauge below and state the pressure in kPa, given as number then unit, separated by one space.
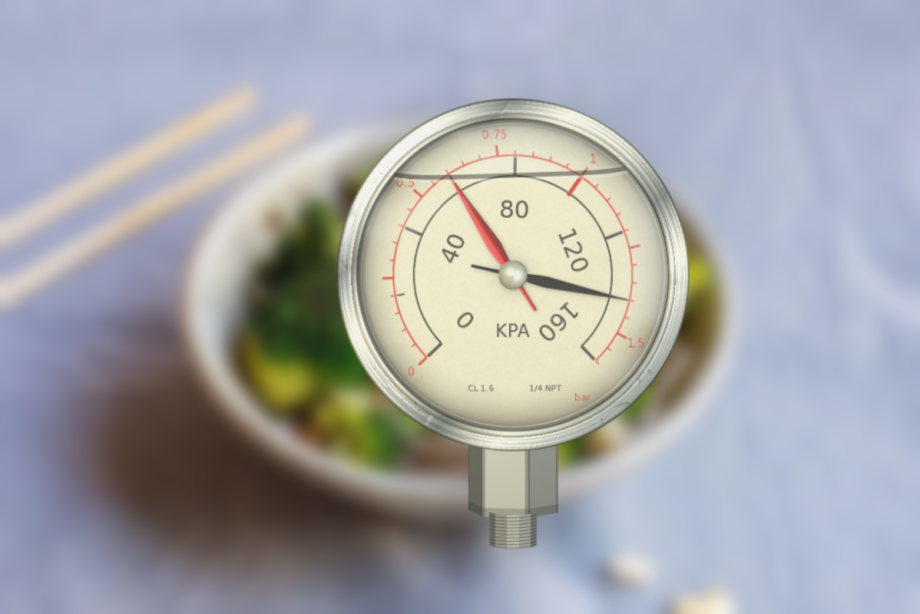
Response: 60 kPa
